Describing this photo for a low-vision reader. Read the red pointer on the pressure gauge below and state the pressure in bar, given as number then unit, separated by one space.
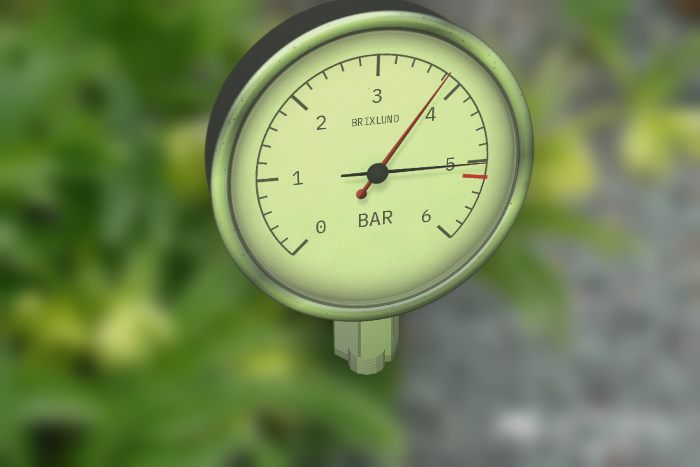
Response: 3.8 bar
